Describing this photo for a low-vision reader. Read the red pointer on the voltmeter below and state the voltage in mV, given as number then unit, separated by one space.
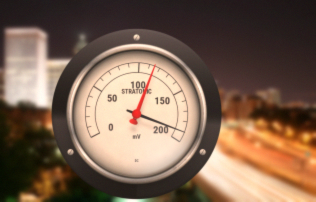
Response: 115 mV
